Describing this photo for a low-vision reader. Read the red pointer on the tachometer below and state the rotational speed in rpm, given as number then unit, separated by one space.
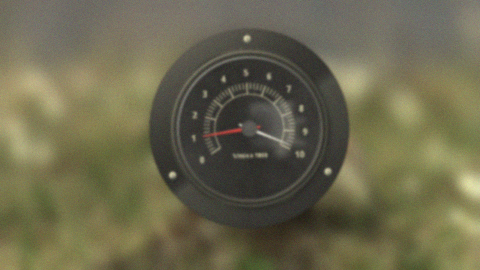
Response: 1000 rpm
